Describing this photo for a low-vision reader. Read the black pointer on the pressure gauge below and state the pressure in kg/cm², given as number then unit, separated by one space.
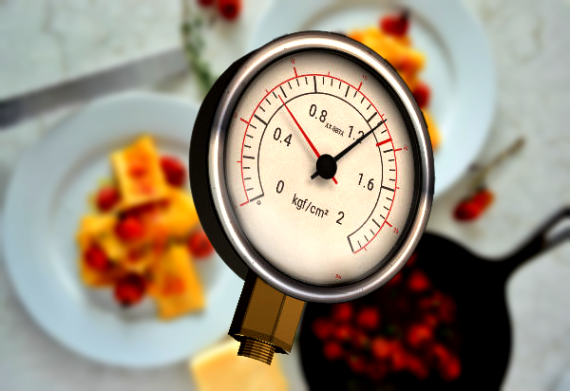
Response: 1.25 kg/cm²
